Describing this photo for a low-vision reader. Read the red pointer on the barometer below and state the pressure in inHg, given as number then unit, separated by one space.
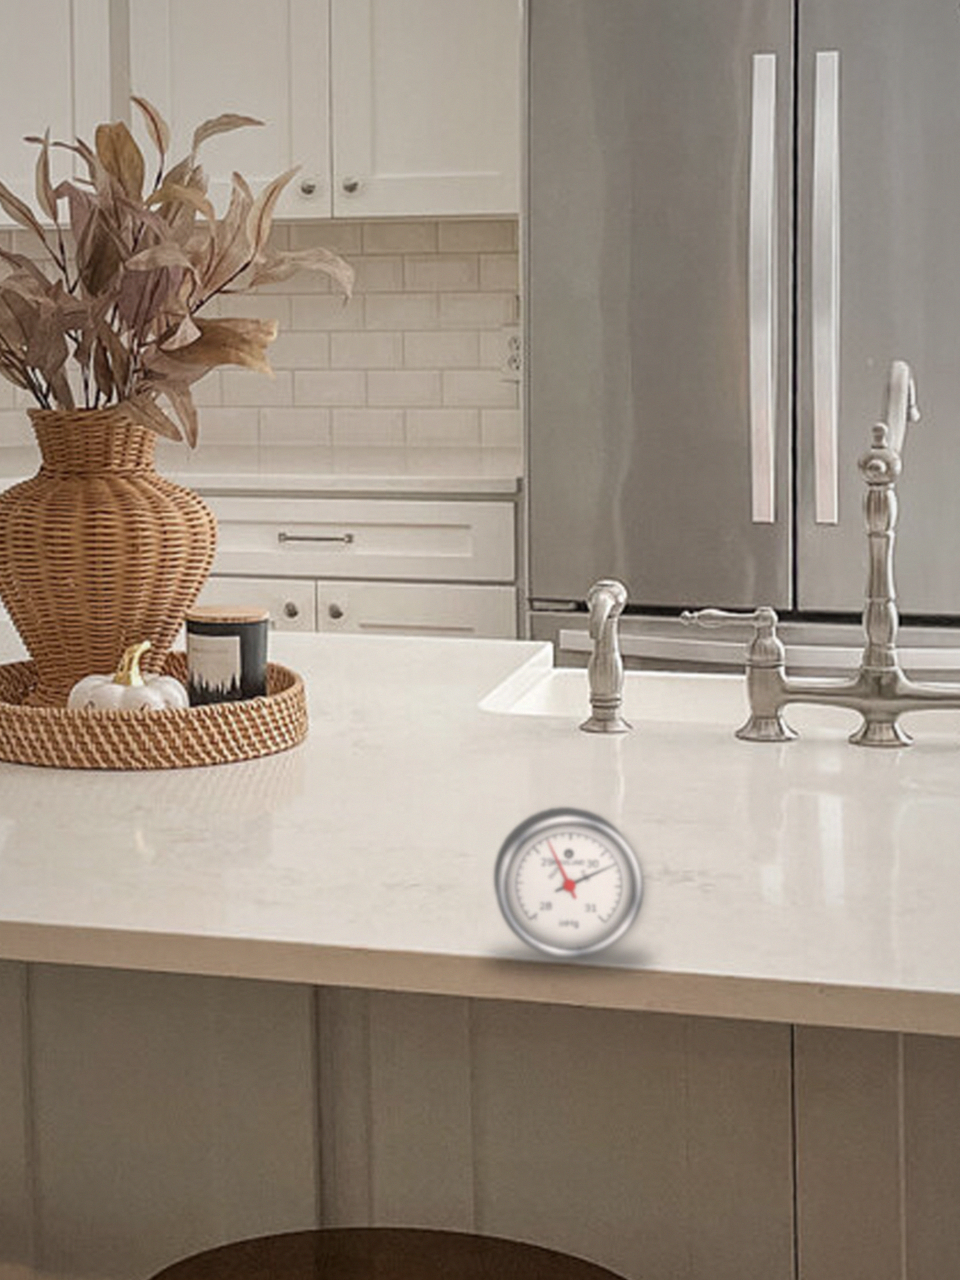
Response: 29.2 inHg
